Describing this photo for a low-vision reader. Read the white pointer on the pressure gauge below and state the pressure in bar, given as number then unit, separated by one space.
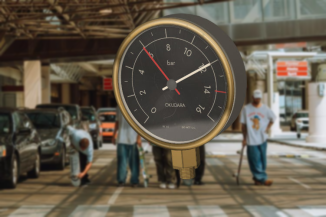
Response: 12 bar
